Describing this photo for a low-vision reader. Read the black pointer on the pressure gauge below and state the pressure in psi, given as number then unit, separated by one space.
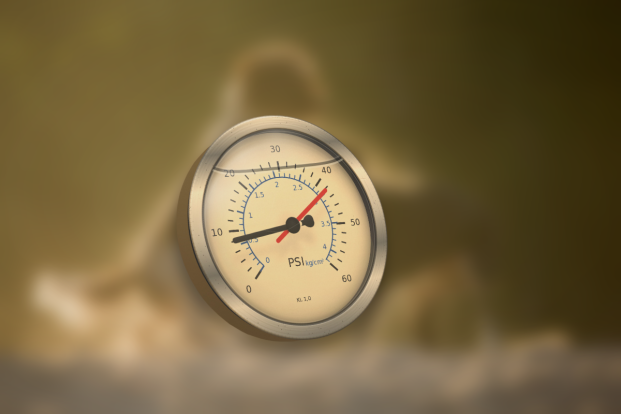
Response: 8 psi
